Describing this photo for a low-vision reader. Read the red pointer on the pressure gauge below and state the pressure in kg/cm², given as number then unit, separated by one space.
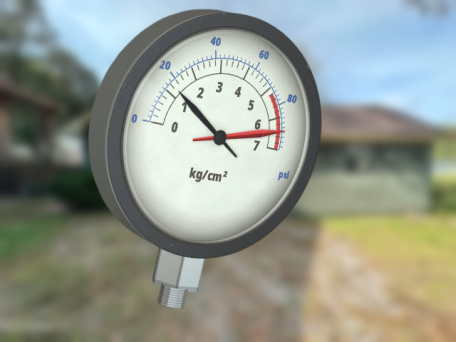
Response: 6.4 kg/cm²
